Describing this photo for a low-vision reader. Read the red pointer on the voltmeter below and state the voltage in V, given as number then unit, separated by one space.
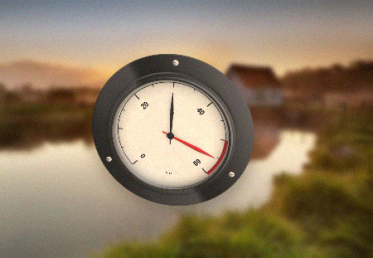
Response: 55 V
